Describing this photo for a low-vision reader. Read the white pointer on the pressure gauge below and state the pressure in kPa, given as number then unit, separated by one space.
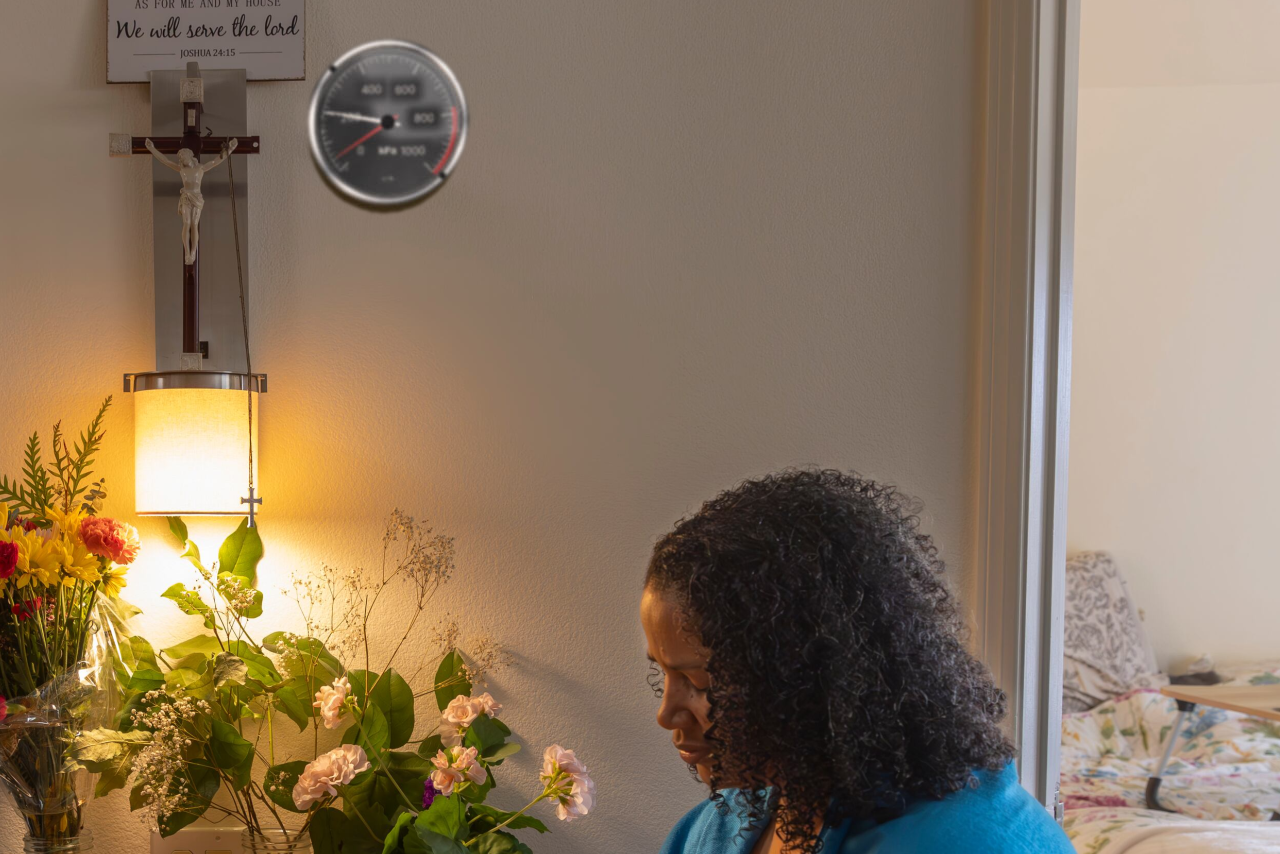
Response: 200 kPa
